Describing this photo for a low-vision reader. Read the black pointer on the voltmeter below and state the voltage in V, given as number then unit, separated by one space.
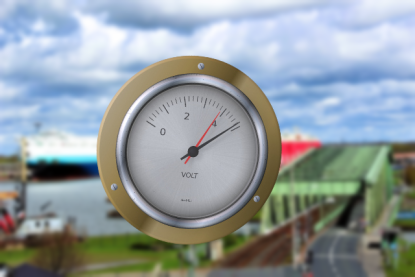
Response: 4.8 V
